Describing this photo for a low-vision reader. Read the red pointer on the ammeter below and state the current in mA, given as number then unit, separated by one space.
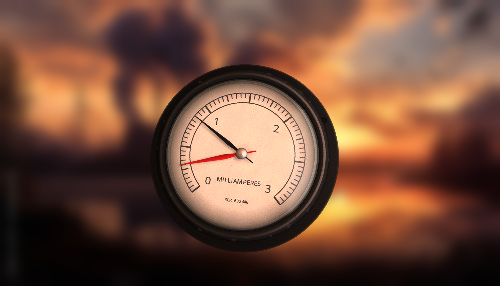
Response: 0.3 mA
